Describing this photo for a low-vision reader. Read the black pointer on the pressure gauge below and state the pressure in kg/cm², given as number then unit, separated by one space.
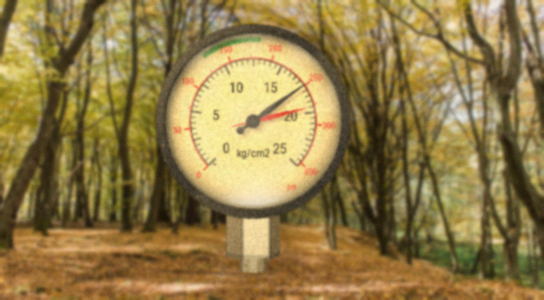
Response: 17.5 kg/cm²
